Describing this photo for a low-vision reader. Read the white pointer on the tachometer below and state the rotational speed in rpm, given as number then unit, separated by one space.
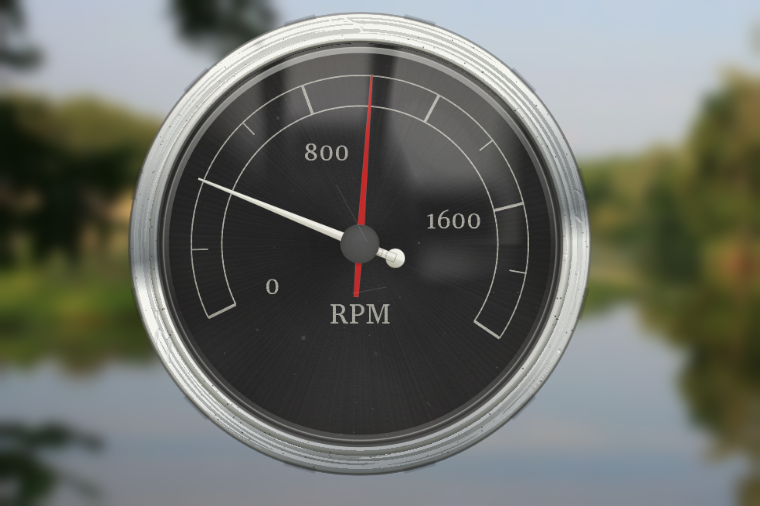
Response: 400 rpm
